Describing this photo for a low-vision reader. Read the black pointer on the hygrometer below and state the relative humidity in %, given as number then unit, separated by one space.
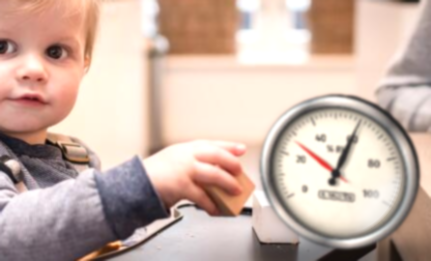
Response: 60 %
